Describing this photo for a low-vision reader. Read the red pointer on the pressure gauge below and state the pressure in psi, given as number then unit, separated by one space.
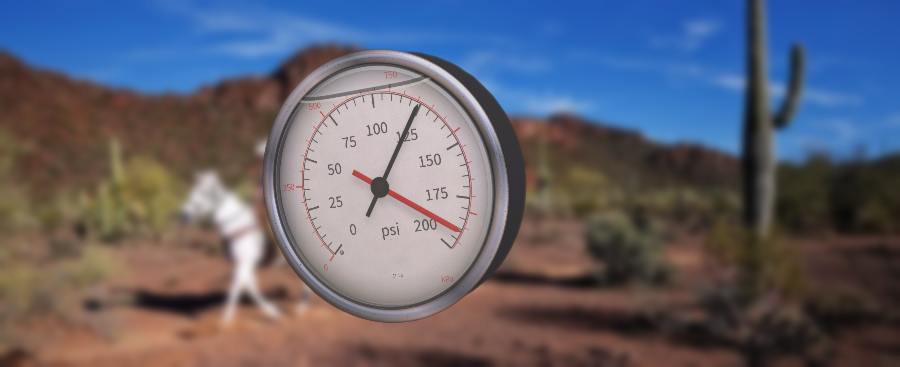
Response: 190 psi
